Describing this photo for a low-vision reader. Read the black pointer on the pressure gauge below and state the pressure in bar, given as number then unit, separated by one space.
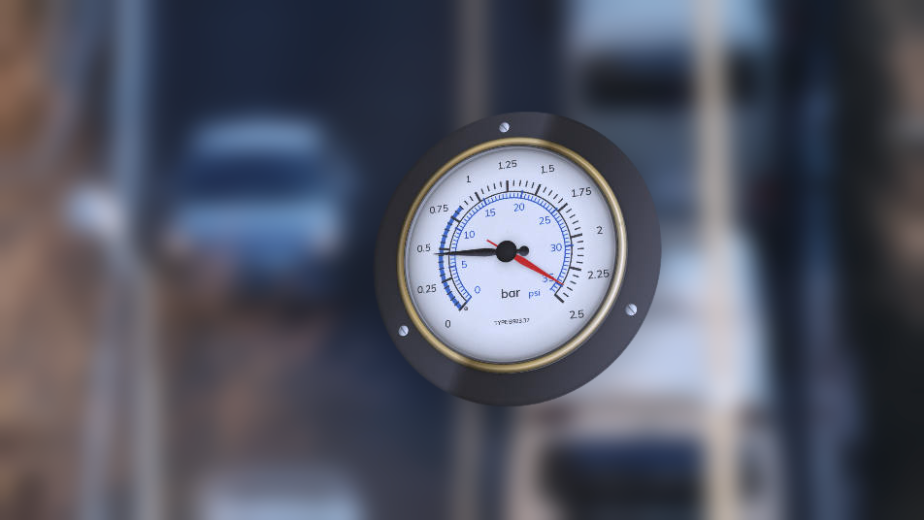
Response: 0.45 bar
